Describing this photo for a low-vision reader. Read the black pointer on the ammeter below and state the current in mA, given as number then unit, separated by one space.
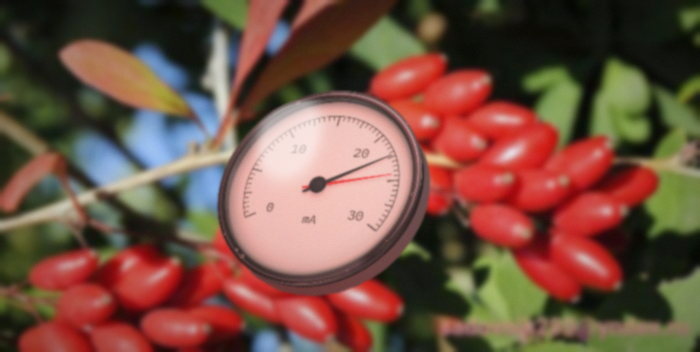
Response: 22.5 mA
